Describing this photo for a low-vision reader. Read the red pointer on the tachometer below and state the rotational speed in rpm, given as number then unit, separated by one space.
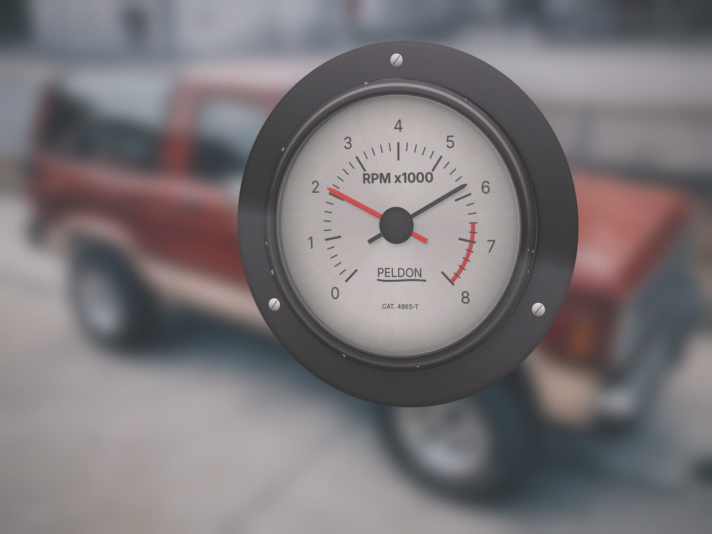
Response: 2100 rpm
